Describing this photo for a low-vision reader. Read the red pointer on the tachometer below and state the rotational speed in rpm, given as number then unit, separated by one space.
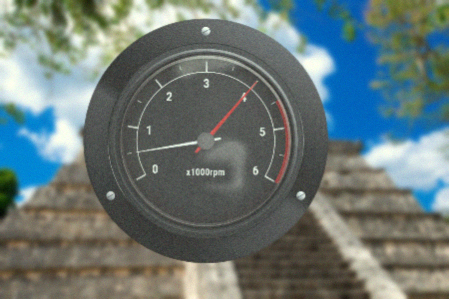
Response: 4000 rpm
